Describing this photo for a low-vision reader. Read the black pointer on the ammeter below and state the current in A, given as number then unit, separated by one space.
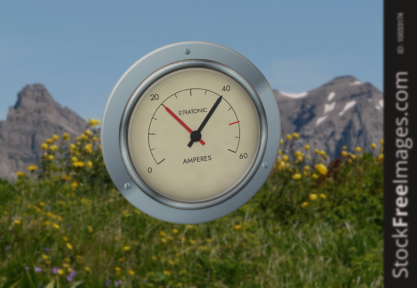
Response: 40 A
